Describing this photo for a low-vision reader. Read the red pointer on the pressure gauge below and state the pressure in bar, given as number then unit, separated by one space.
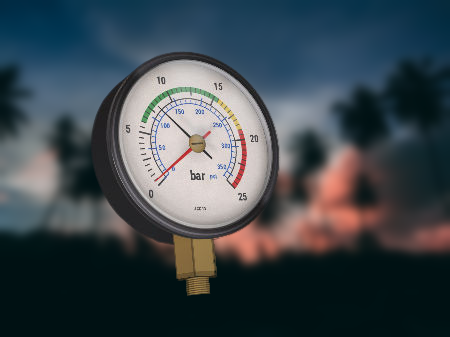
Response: 0.5 bar
